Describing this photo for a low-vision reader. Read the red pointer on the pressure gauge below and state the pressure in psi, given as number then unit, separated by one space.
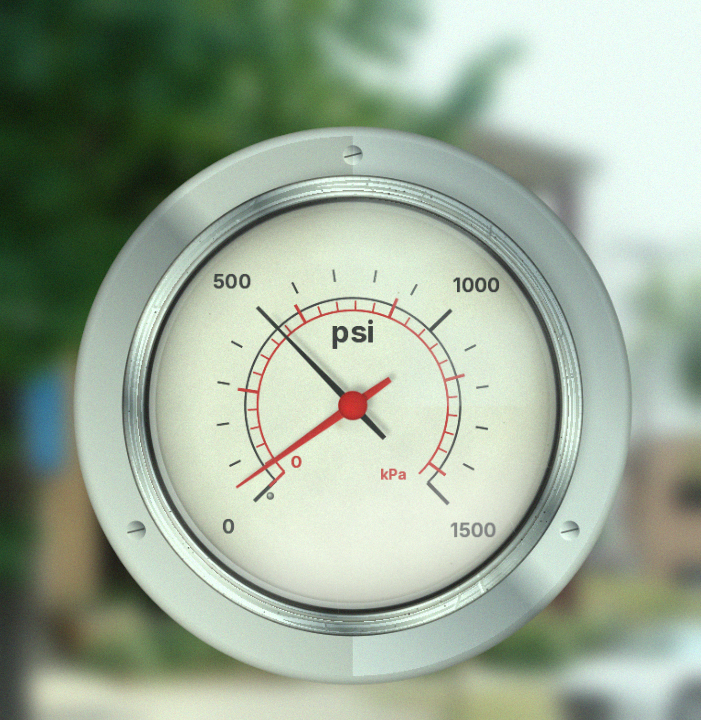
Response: 50 psi
